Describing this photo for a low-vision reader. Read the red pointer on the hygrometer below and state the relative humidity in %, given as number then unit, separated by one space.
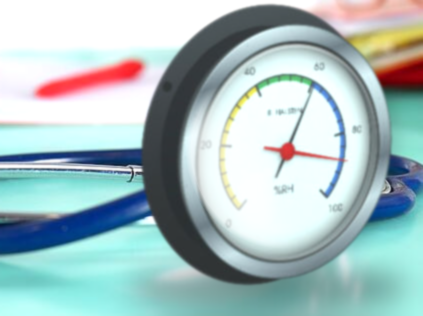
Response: 88 %
